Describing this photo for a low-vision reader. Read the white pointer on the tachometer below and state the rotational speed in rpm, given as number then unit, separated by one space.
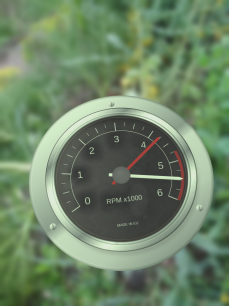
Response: 5500 rpm
